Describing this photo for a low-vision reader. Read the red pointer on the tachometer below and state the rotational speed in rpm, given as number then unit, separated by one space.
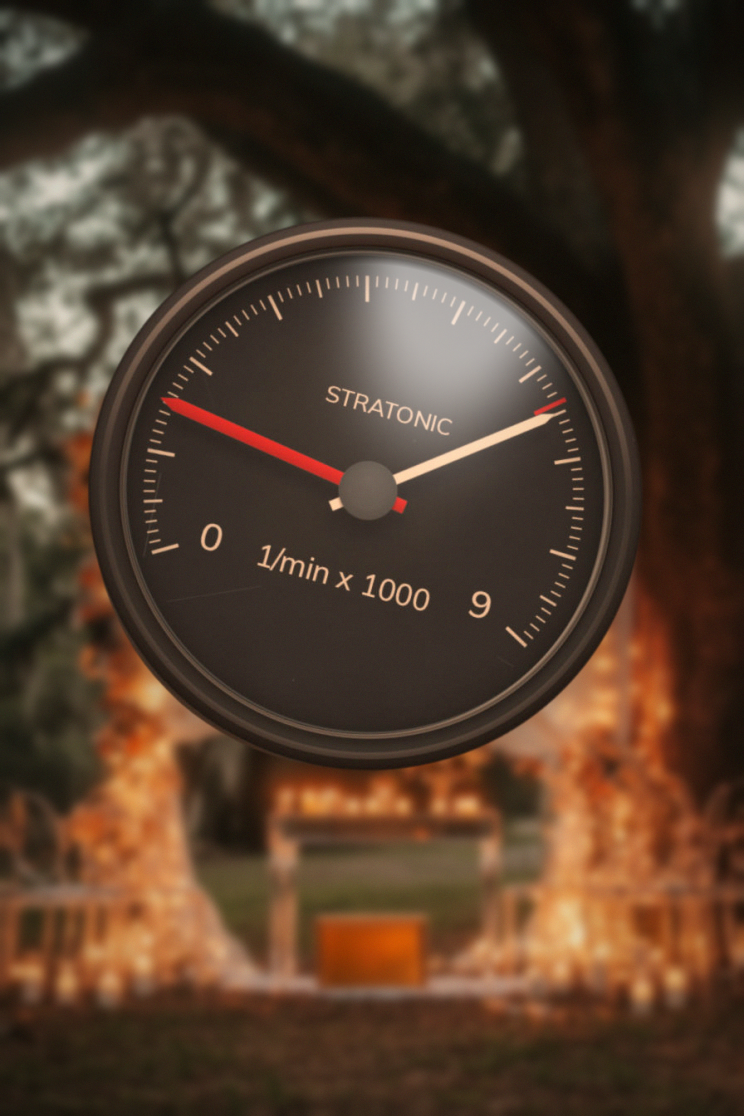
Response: 1500 rpm
